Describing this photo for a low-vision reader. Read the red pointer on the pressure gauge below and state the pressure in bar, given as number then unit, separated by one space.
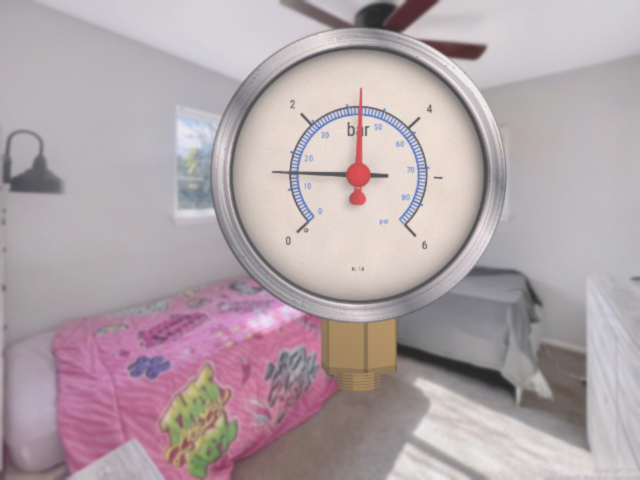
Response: 3 bar
